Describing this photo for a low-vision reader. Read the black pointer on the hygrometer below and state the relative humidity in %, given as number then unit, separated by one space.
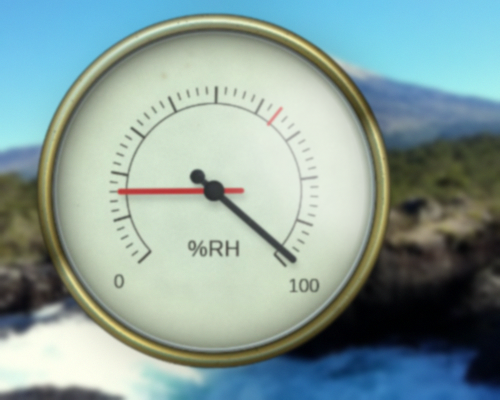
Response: 98 %
